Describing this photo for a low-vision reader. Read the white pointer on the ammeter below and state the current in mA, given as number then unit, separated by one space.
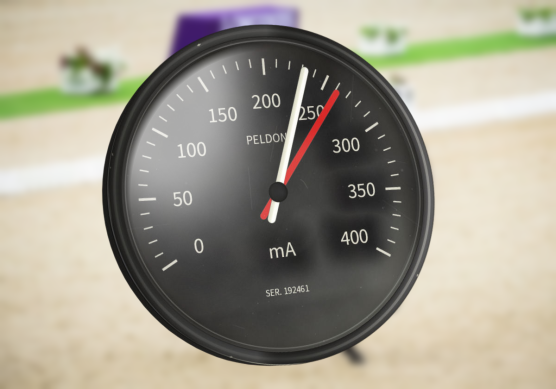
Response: 230 mA
